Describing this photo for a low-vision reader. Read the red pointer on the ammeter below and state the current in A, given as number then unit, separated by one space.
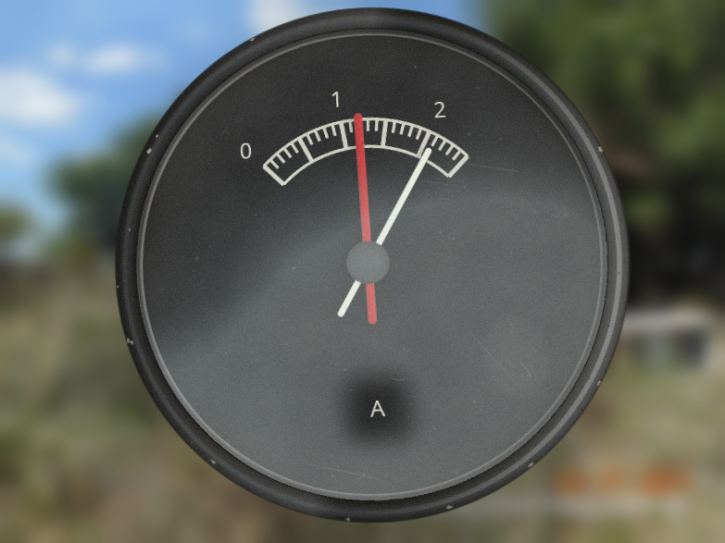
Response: 1.2 A
